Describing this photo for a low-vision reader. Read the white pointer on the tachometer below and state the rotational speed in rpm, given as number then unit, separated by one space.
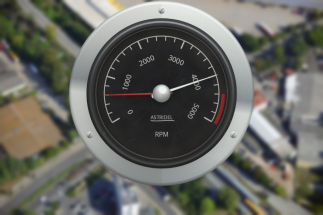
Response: 4000 rpm
